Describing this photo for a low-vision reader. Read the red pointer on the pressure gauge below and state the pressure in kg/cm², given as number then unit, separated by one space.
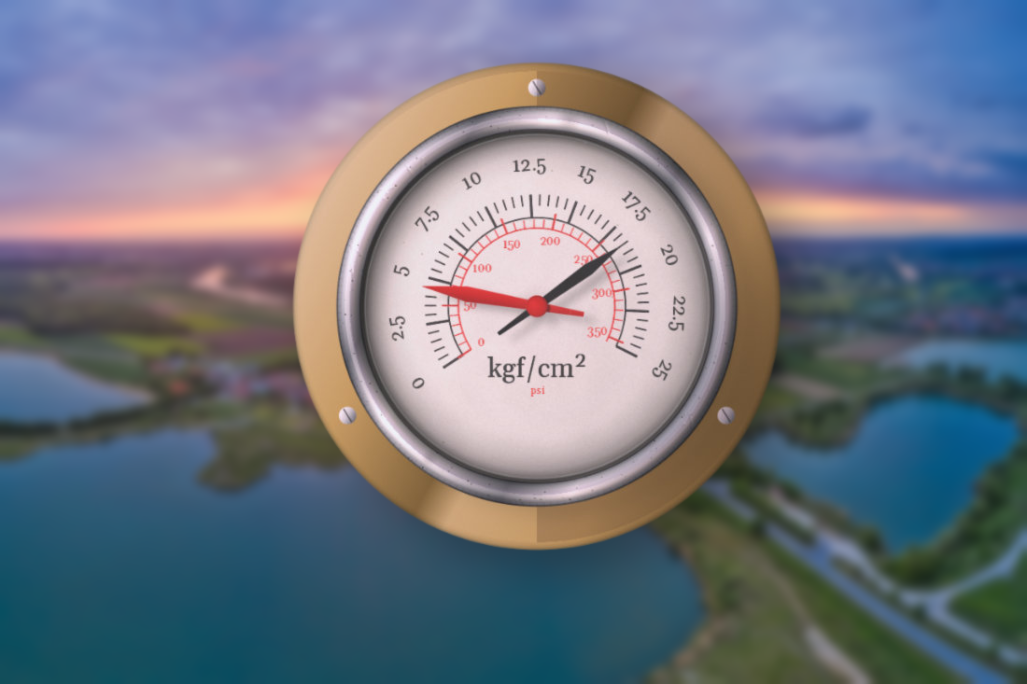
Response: 4.5 kg/cm²
